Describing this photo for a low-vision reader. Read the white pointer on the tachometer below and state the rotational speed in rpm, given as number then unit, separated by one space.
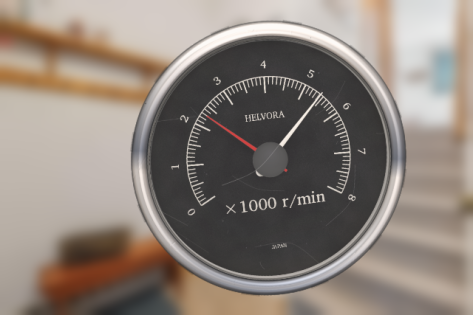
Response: 5400 rpm
